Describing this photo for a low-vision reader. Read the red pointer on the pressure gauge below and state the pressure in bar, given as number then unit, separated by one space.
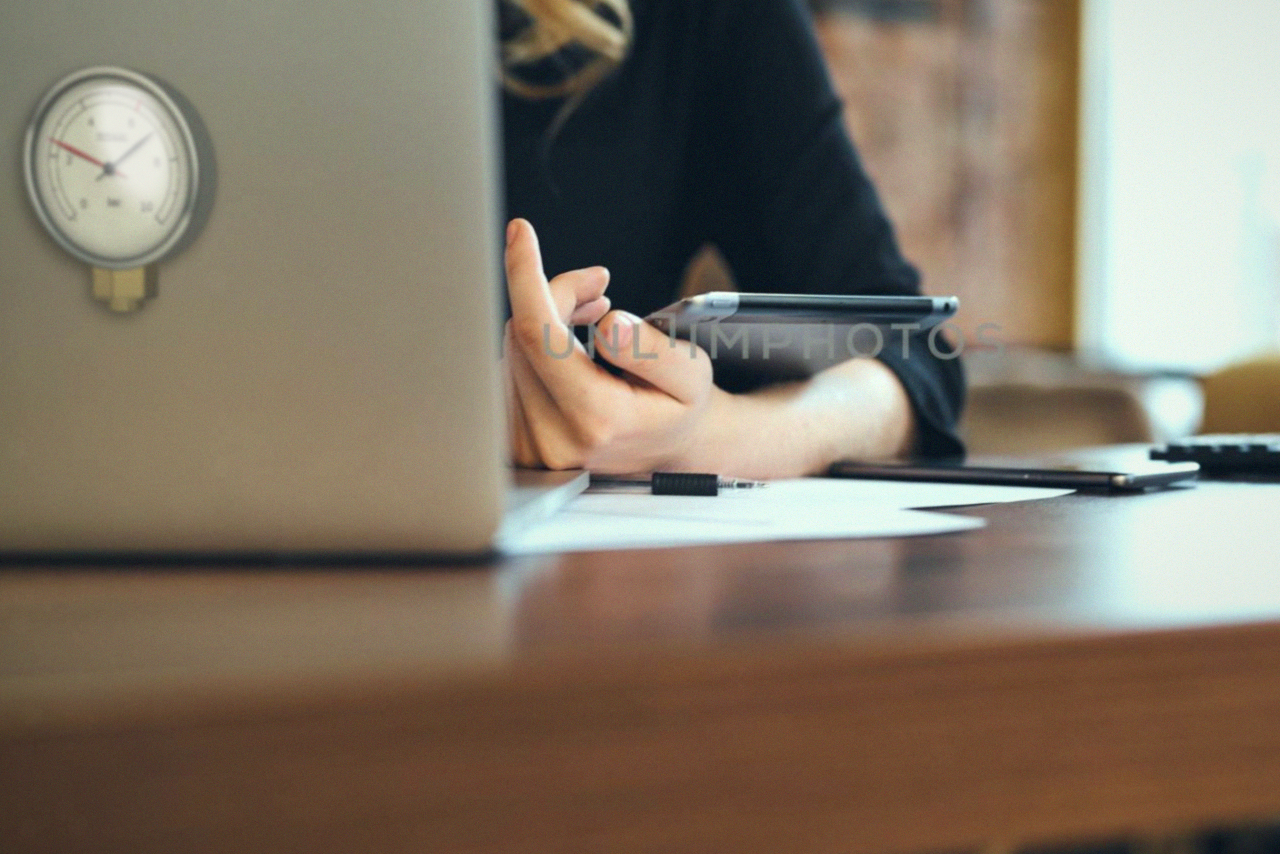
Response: 2.5 bar
